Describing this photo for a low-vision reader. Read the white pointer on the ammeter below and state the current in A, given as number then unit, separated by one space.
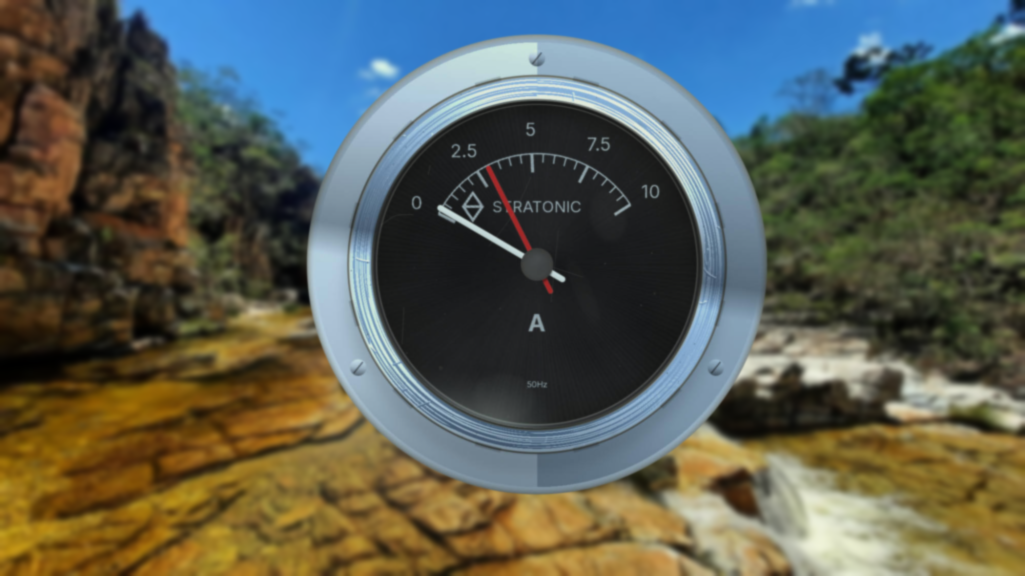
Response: 0.25 A
